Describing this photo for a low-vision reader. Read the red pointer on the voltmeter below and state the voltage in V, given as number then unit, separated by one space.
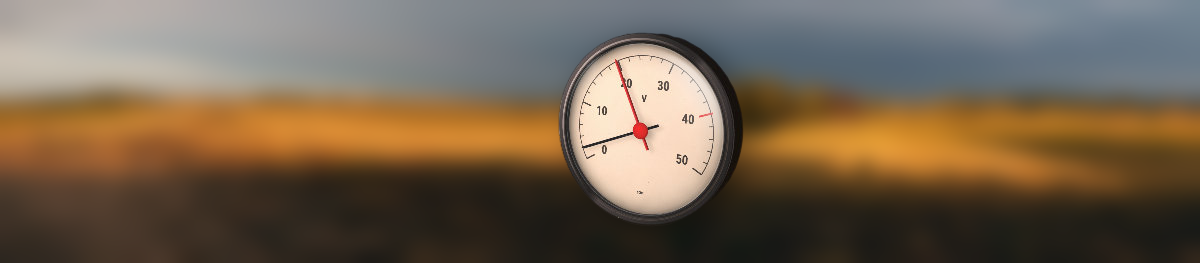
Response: 20 V
